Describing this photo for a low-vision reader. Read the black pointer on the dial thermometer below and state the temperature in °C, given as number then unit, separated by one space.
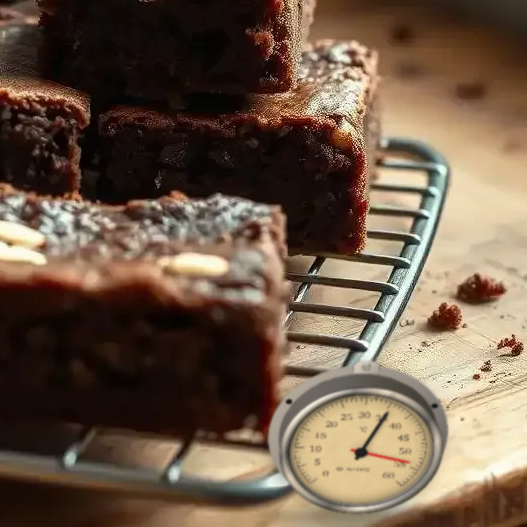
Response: 35 °C
